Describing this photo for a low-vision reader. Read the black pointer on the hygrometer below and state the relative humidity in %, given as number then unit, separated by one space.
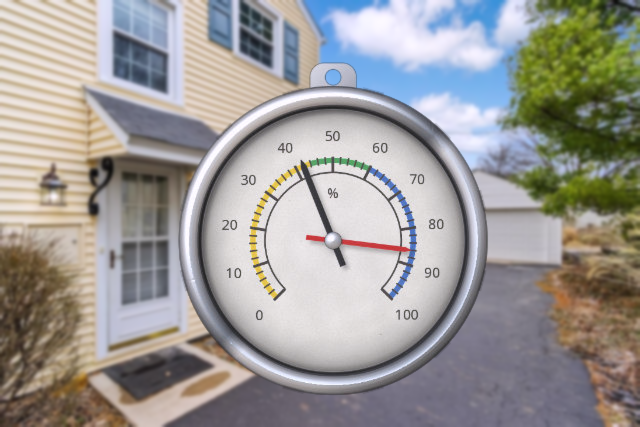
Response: 42 %
